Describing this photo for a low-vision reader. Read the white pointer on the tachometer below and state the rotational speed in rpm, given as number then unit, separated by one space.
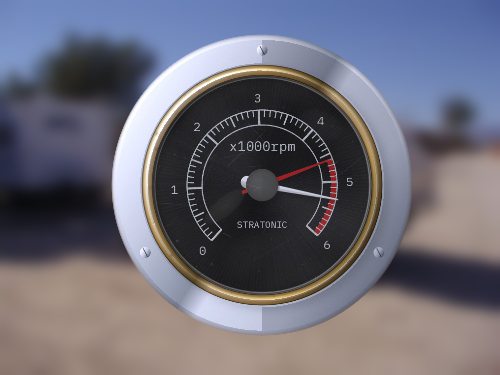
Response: 5300 rpm
